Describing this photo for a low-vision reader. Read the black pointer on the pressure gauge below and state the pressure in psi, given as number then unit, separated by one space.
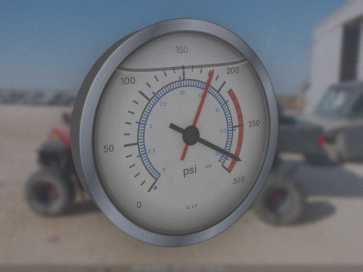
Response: 285 psi
